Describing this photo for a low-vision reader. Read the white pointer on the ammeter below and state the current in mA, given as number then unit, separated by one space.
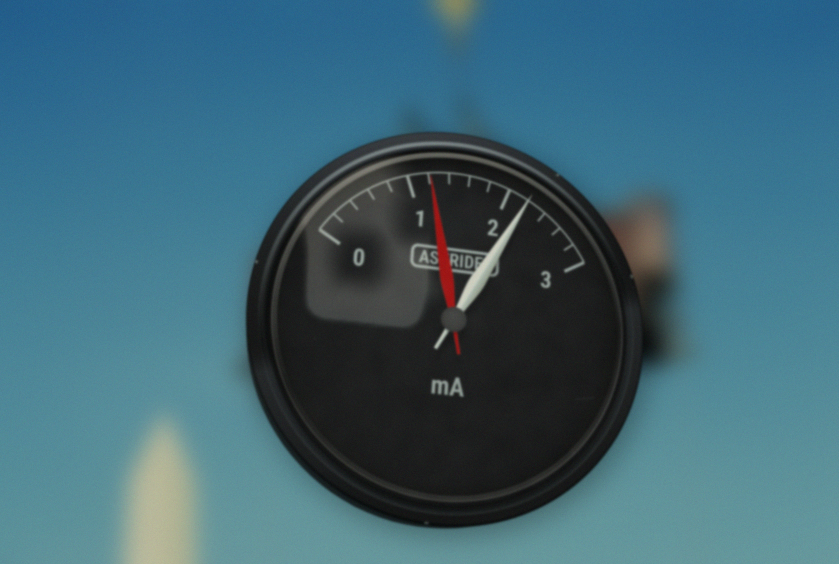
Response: 2.2 mA
